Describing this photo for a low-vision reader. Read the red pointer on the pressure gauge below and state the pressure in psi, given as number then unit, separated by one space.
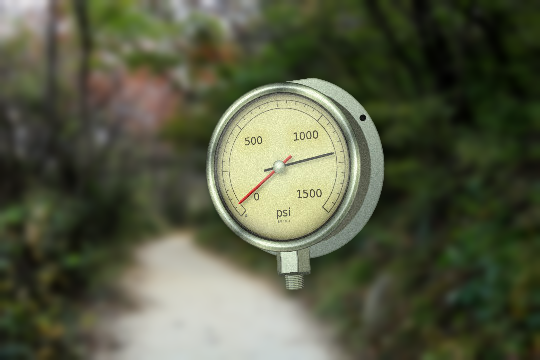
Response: 50 psi
